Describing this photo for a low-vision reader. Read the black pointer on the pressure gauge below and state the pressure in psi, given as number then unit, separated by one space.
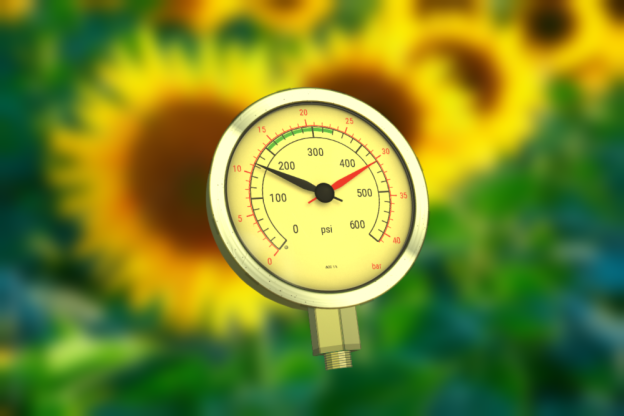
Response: 160 psi
